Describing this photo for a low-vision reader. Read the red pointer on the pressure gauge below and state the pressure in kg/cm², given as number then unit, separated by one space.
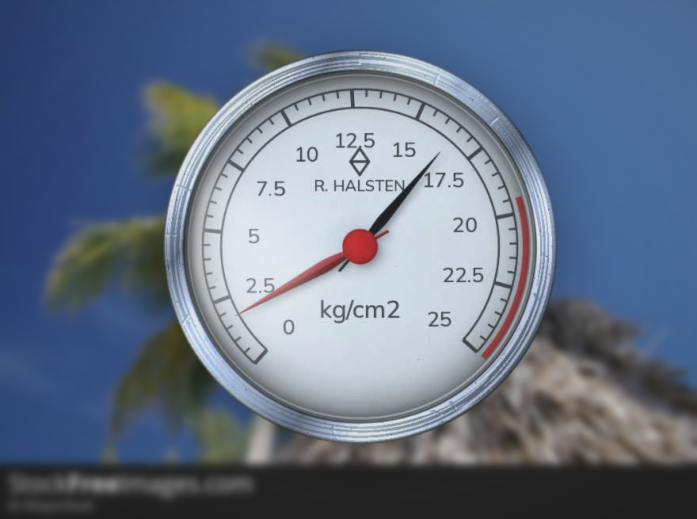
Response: 1.75 kg/cm²
